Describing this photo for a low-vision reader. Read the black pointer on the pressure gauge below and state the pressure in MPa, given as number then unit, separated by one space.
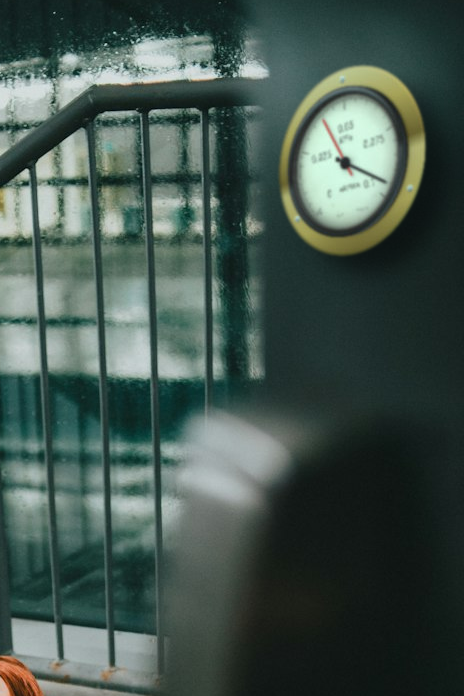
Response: 0.095 MPa
